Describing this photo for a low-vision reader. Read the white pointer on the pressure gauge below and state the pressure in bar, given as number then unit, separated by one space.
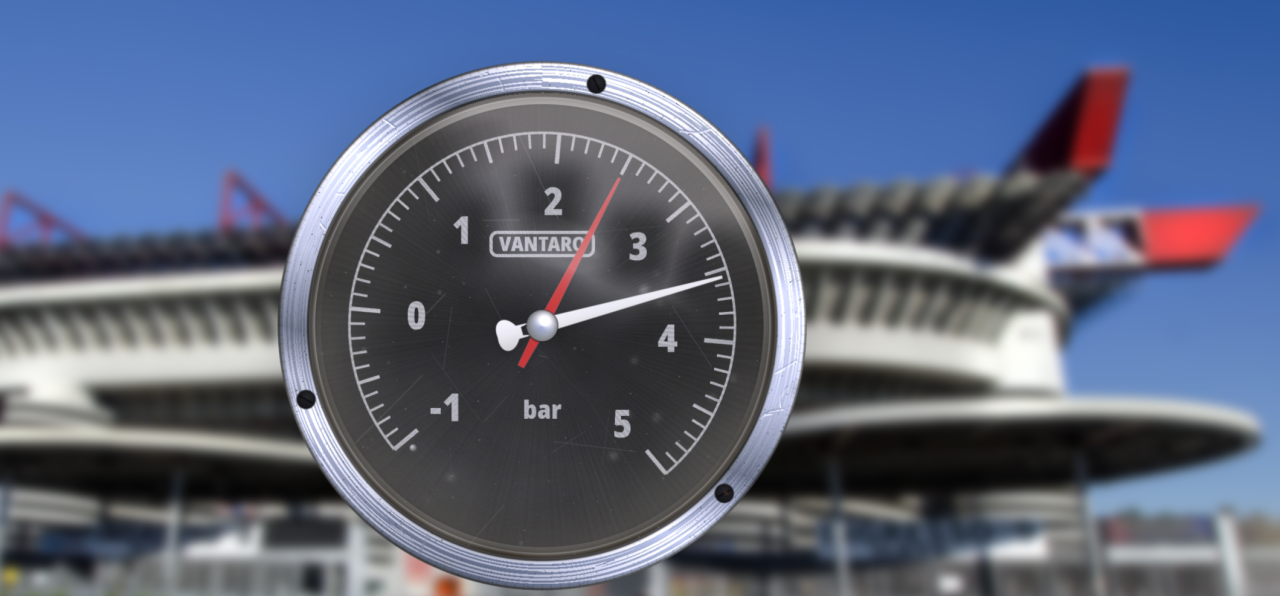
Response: 3.55 bar
